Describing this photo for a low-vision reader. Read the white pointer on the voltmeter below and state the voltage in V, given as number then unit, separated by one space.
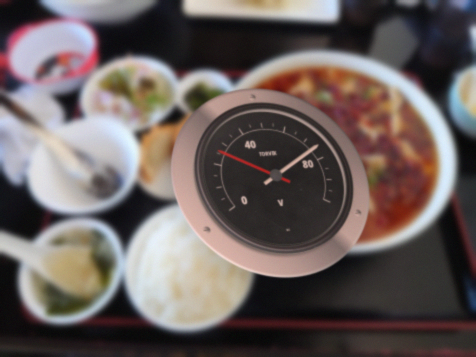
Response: 75 V
